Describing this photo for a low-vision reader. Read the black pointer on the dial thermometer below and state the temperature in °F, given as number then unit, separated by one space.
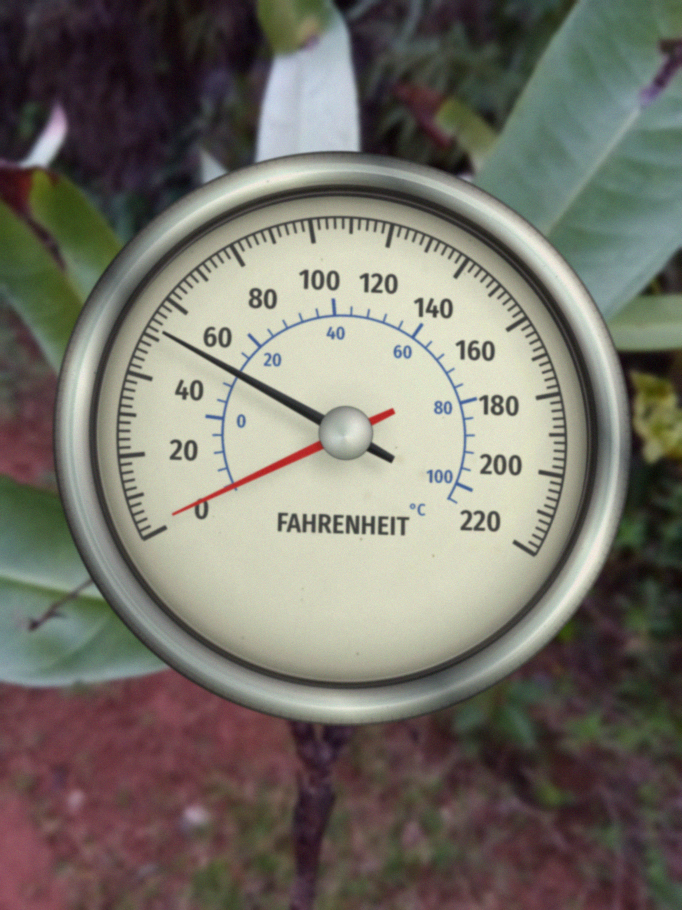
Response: 52 °F
